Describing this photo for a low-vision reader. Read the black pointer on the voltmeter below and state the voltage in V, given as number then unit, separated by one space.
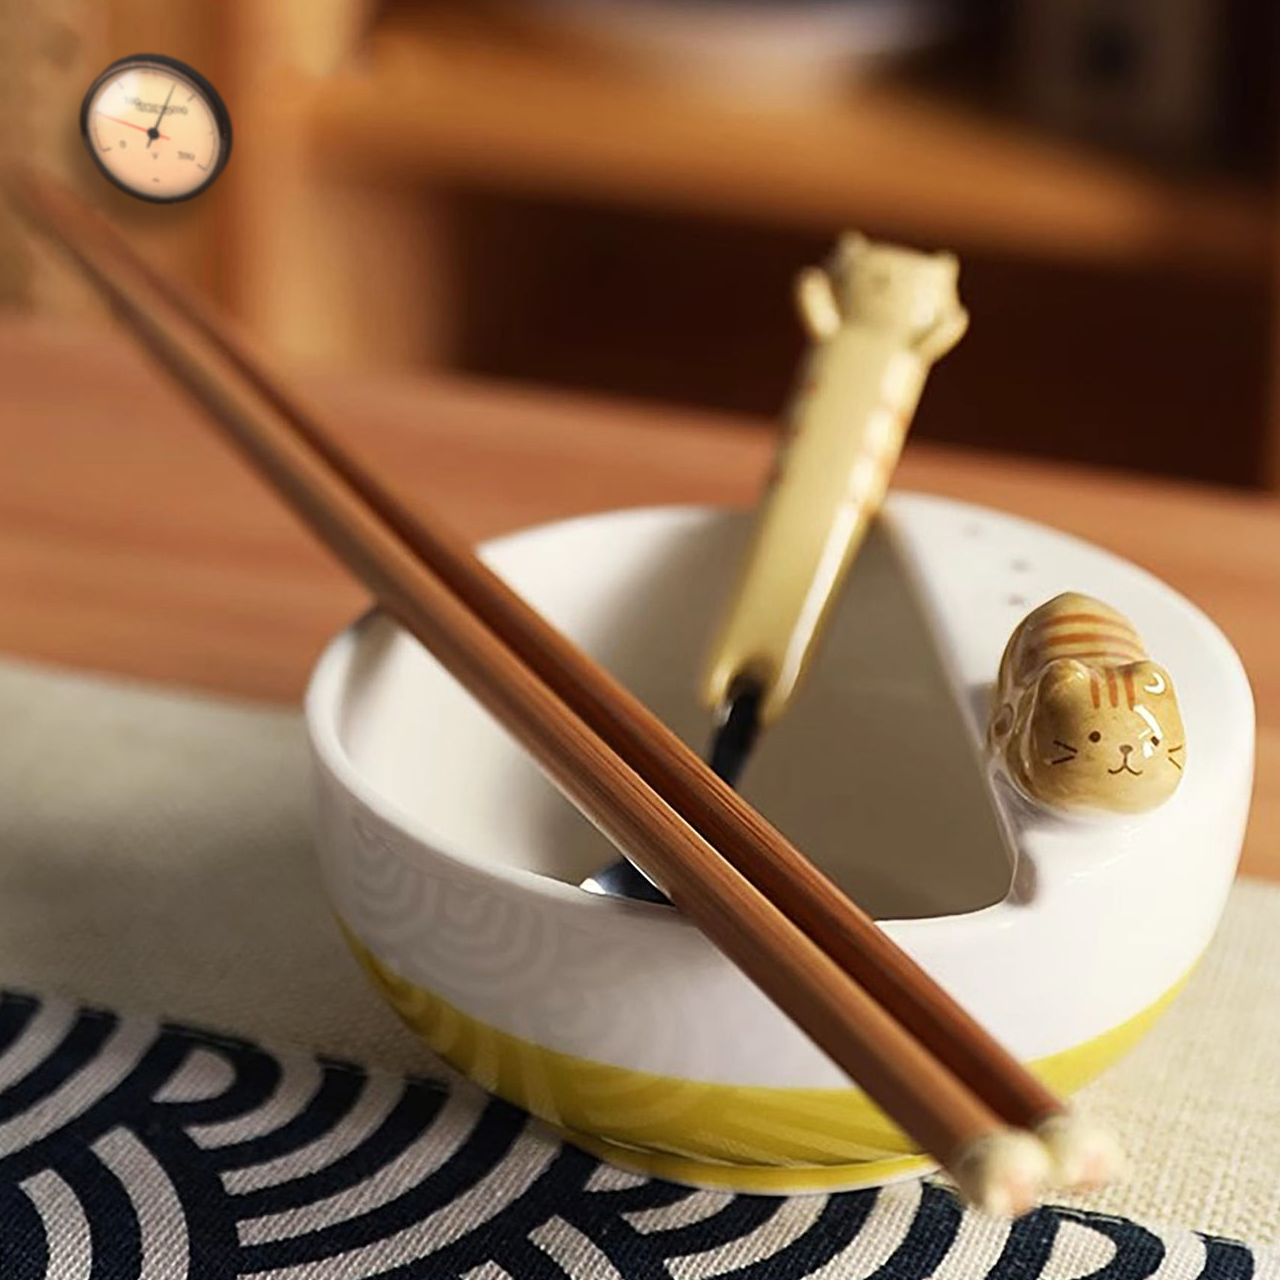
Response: 175 V
